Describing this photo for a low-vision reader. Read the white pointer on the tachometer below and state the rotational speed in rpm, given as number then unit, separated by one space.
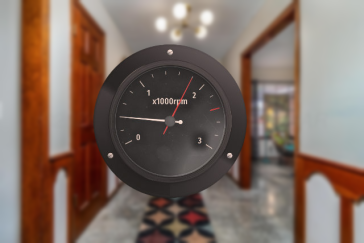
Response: 400 rpm
